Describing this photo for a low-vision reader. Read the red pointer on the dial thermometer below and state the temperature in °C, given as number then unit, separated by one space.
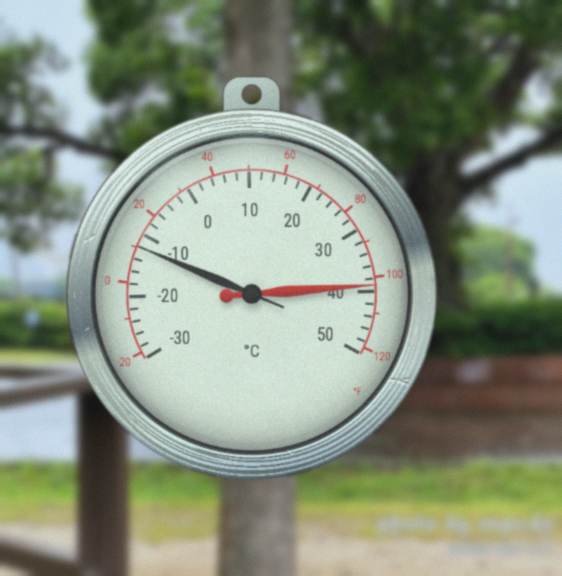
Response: 39 °C
